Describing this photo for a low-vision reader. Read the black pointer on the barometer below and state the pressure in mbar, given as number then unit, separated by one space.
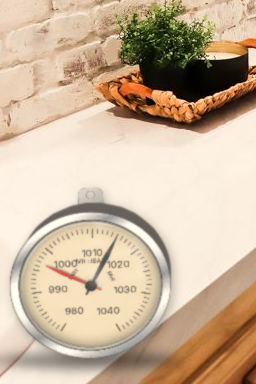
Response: 1015 mbar
